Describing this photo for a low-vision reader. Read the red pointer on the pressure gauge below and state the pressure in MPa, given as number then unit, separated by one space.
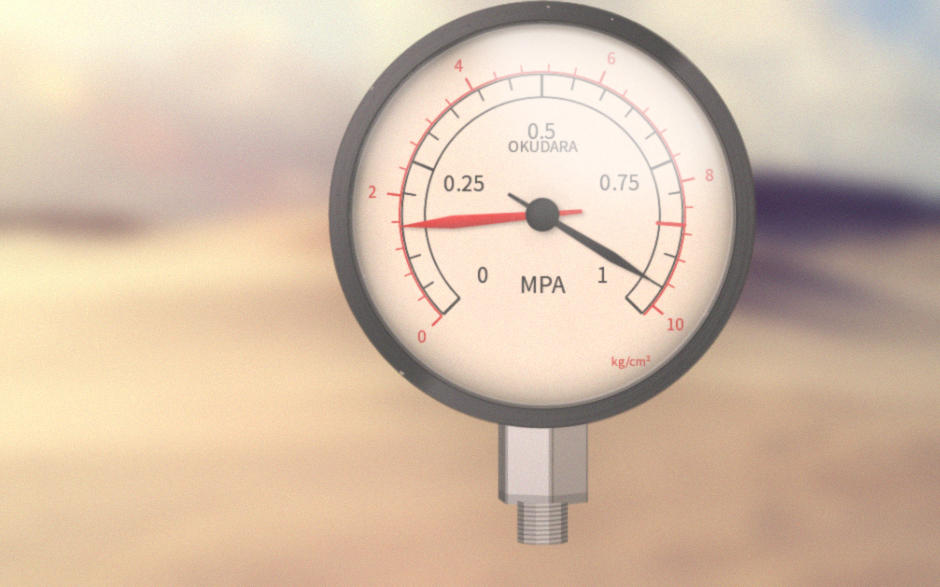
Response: 0.15 MPa
